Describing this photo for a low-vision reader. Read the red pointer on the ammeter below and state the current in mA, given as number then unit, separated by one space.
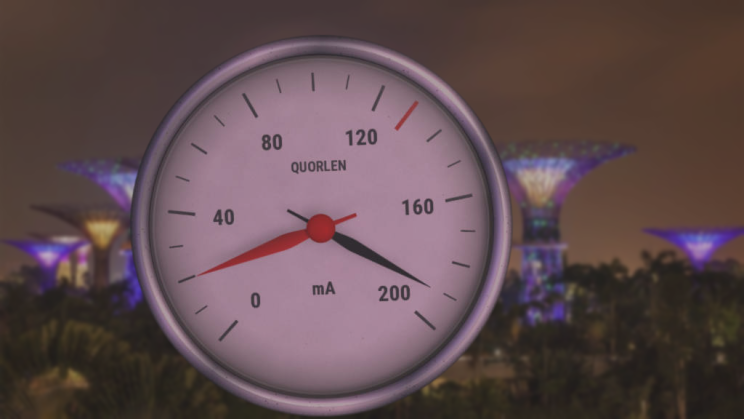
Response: 20 mA
